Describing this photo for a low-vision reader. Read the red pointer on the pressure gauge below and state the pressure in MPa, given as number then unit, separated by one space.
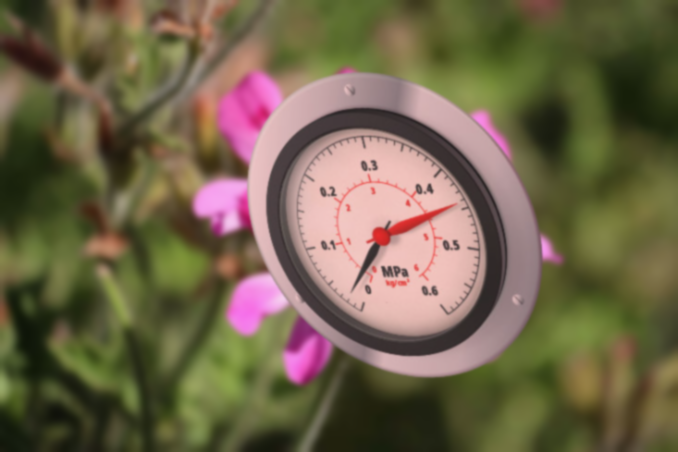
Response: 0.44 MPa
